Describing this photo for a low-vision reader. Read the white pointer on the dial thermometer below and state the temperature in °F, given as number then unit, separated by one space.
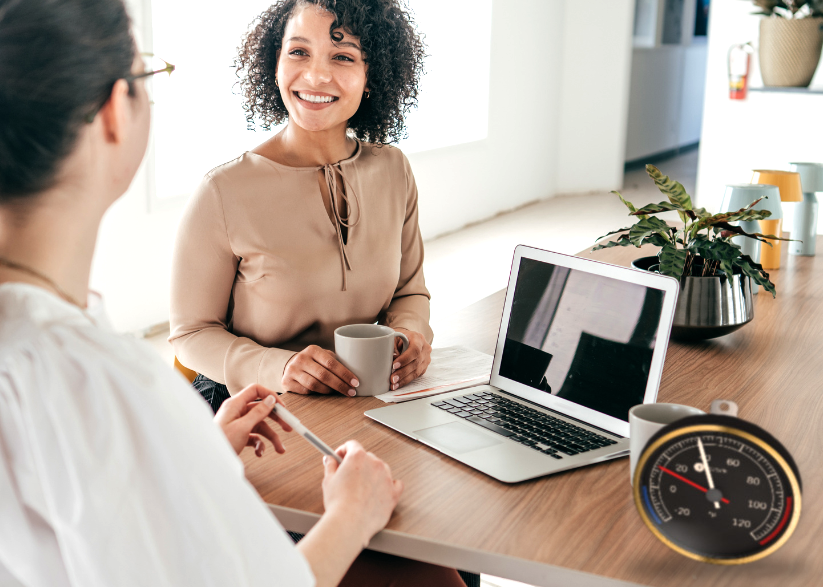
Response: 40 °F
